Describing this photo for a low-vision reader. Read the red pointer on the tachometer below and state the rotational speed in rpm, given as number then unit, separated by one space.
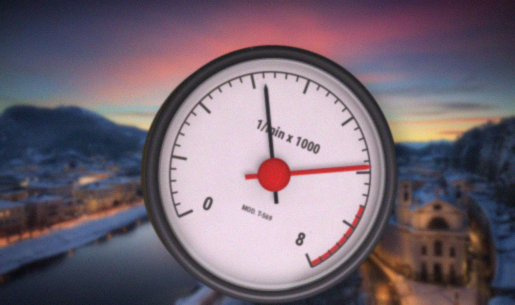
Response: 5900 rpm
